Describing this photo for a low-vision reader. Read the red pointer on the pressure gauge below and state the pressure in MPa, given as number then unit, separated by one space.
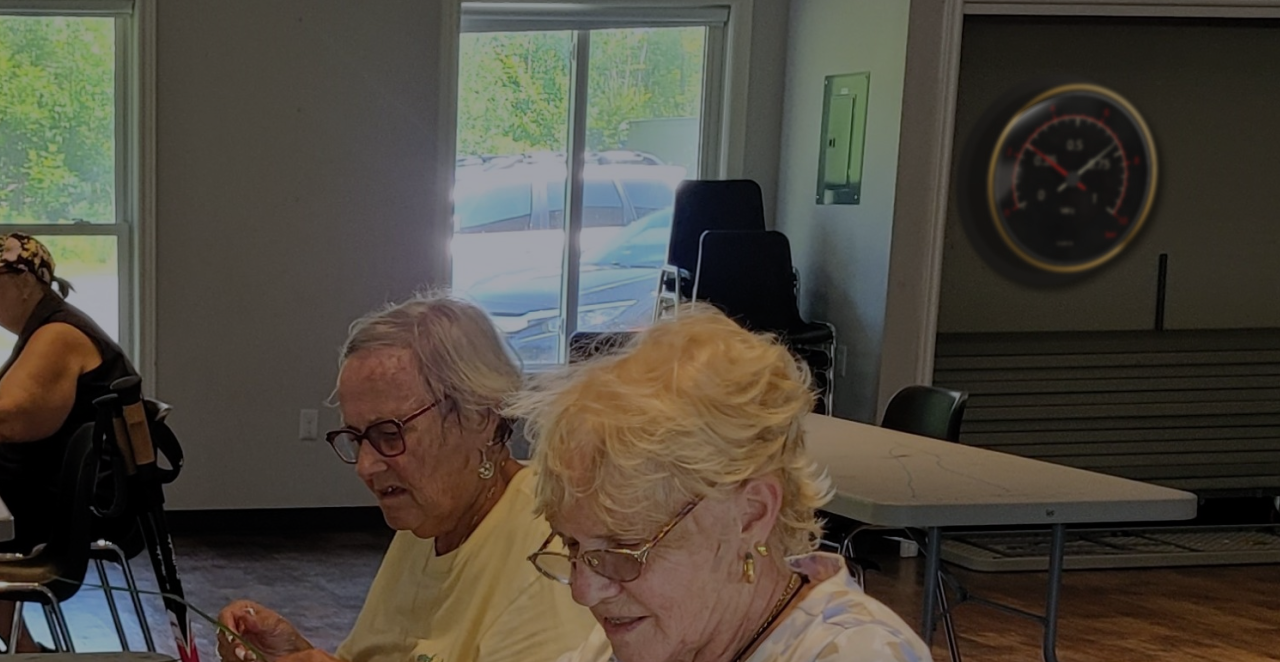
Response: 0.25 MPa
